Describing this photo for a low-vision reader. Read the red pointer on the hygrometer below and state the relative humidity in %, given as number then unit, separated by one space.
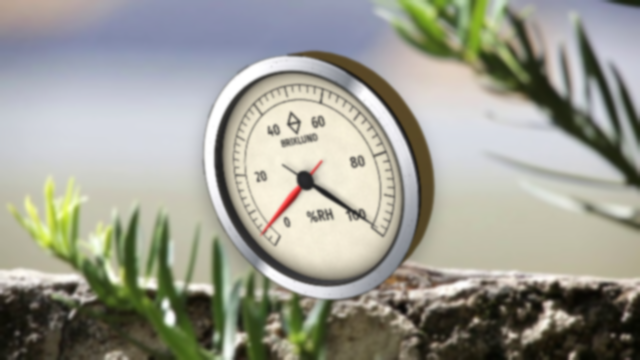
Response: 4 %
